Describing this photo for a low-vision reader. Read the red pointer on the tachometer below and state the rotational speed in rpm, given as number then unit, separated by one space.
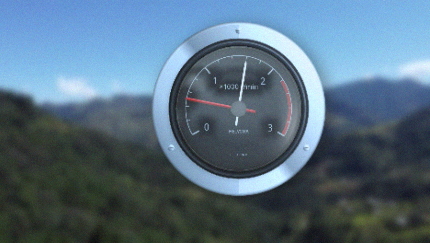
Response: 500 rpm
